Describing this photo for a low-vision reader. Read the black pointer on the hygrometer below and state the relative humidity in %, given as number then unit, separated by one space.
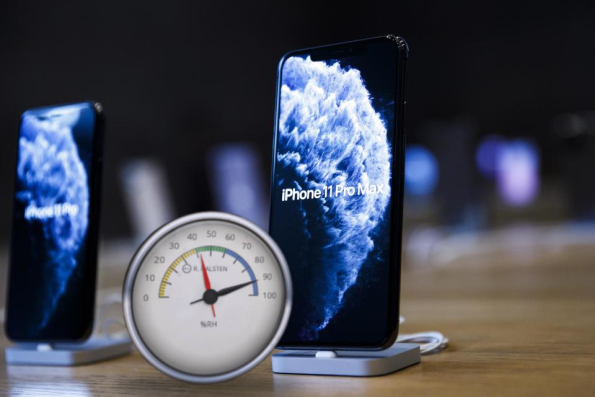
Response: 90 %
